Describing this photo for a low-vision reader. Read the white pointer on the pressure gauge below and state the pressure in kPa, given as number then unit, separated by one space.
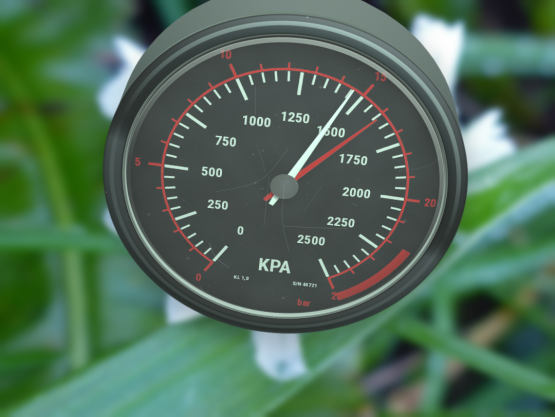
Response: 1450 kPa
